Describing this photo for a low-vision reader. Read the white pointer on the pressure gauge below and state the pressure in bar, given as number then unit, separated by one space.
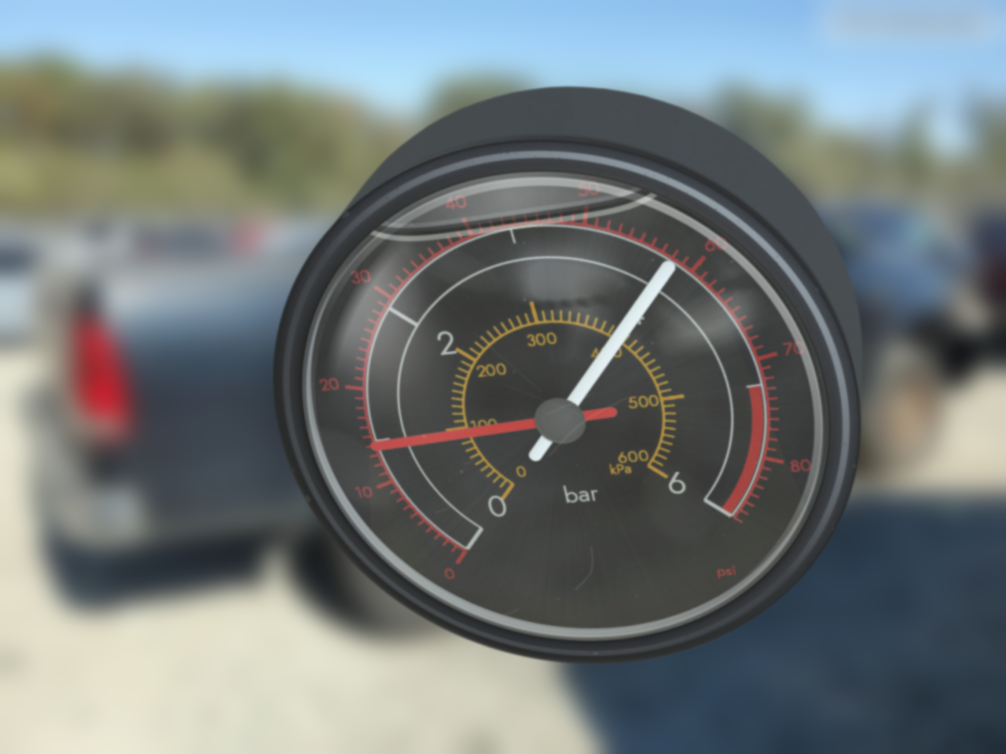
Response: 4 bar
